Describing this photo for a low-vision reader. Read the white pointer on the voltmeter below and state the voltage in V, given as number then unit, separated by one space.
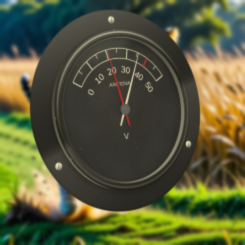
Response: 35 V
